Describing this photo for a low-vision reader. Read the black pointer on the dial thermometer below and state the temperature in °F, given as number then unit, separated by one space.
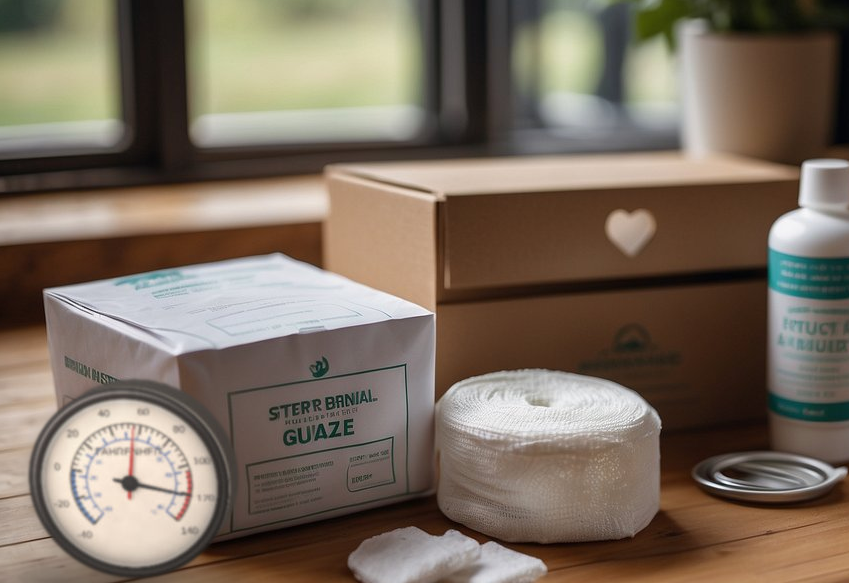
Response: 120 °F
